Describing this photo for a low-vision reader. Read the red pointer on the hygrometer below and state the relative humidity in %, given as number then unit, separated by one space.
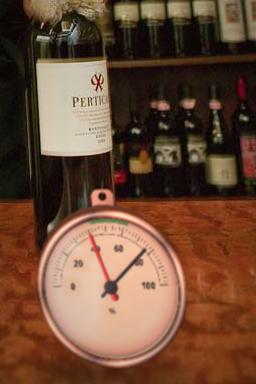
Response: 40 %
